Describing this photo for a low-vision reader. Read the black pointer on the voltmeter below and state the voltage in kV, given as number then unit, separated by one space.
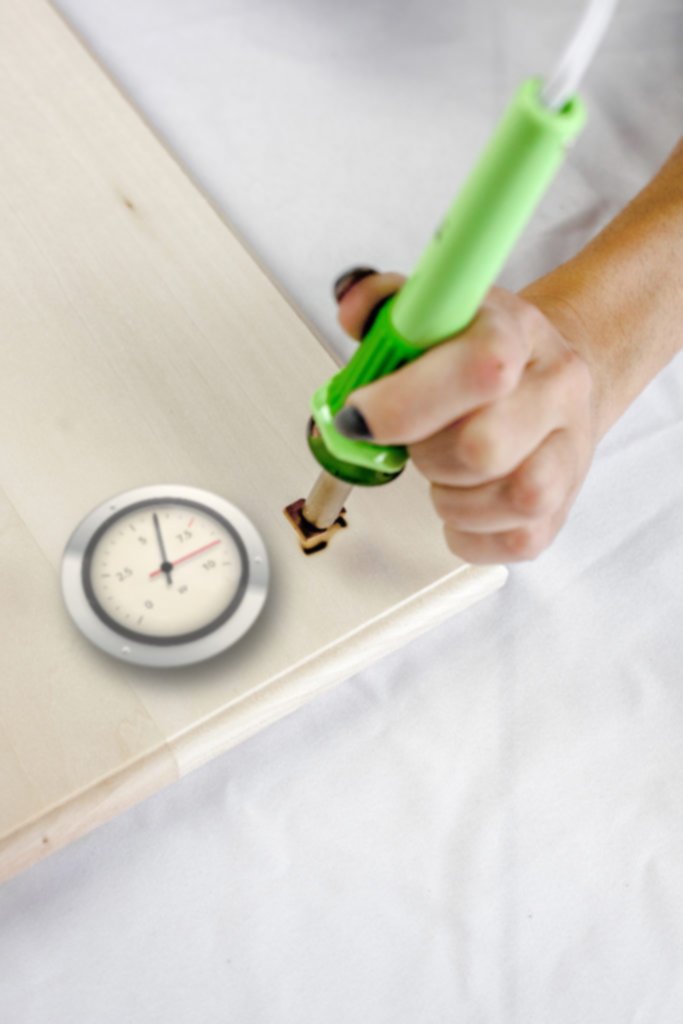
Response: 6 kV
